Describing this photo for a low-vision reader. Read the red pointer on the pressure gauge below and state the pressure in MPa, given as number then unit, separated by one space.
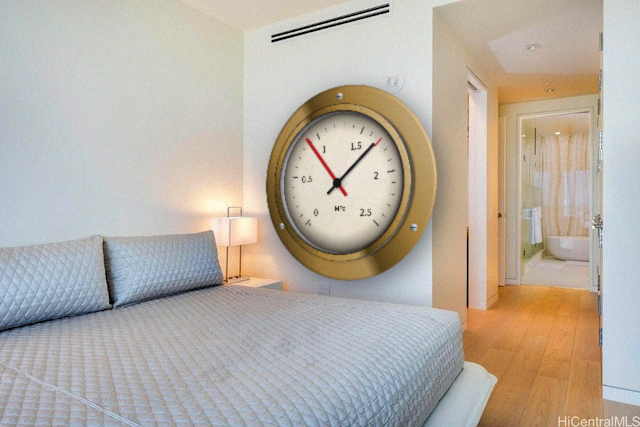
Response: 0.9 MPa
